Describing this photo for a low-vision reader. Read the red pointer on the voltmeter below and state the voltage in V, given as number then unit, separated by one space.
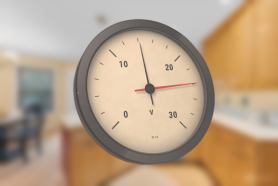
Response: 24 V
